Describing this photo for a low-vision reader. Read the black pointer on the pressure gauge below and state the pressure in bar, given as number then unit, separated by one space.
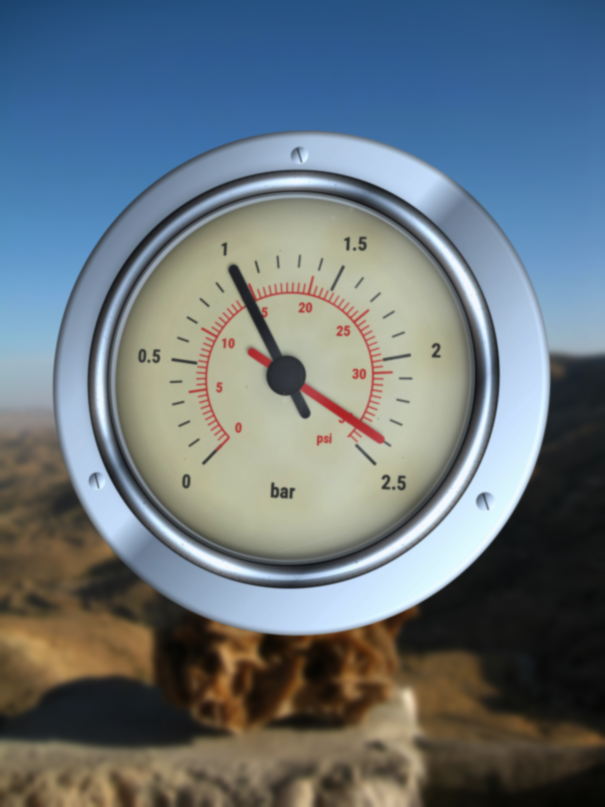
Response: 1 bar
